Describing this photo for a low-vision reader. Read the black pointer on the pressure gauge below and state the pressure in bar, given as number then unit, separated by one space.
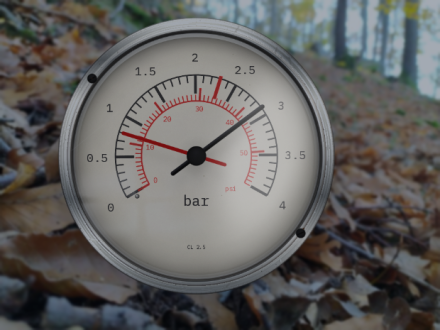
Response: 2.9 bar
